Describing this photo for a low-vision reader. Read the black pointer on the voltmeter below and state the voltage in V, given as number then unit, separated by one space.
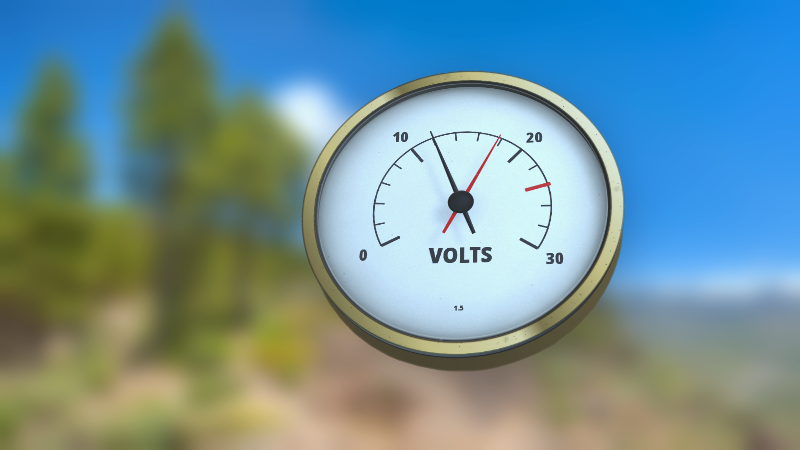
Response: 12 V
